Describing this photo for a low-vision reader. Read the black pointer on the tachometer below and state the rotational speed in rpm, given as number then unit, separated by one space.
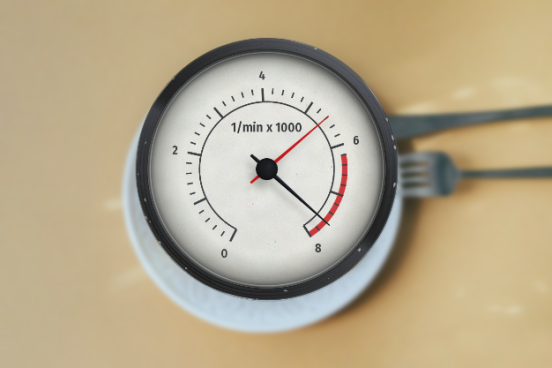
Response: 7600 rpm
